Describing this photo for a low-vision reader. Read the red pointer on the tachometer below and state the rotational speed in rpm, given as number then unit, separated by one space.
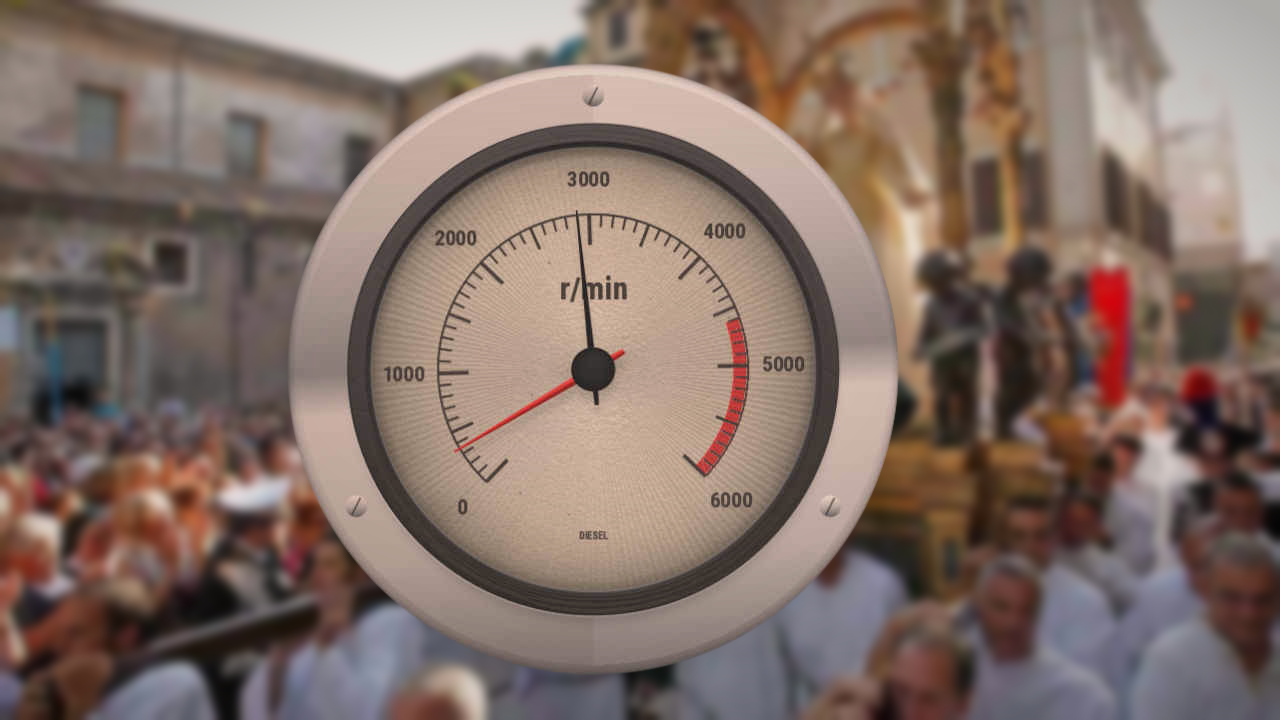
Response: 350 rpm
